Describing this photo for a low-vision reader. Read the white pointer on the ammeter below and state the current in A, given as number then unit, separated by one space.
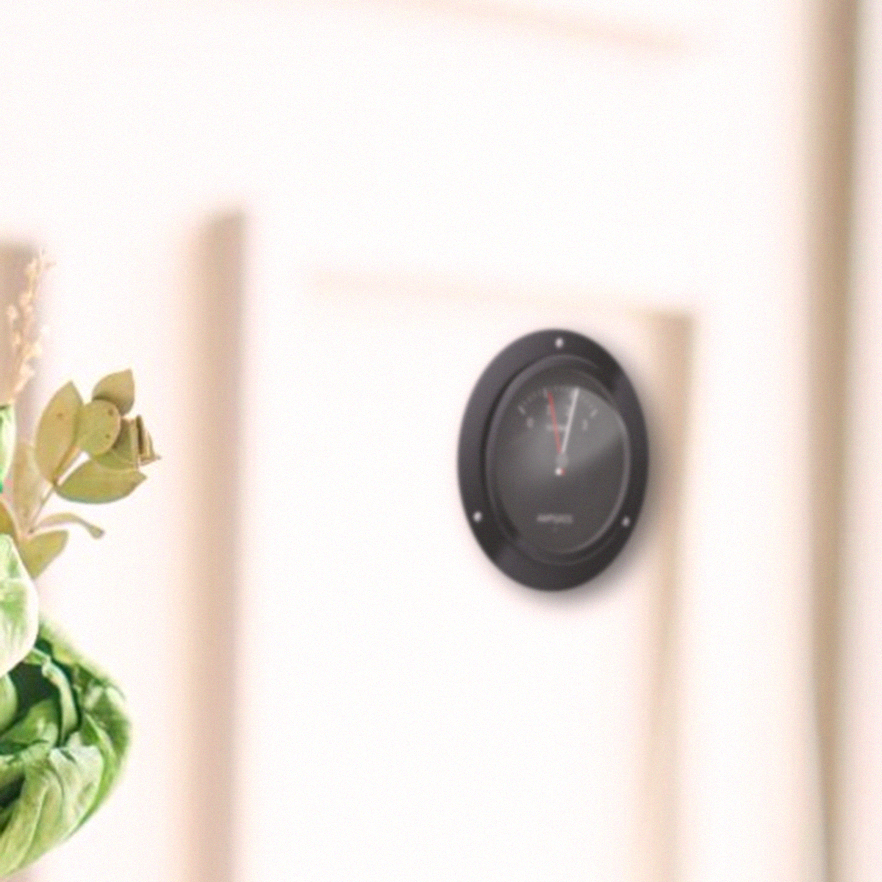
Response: 2 A
